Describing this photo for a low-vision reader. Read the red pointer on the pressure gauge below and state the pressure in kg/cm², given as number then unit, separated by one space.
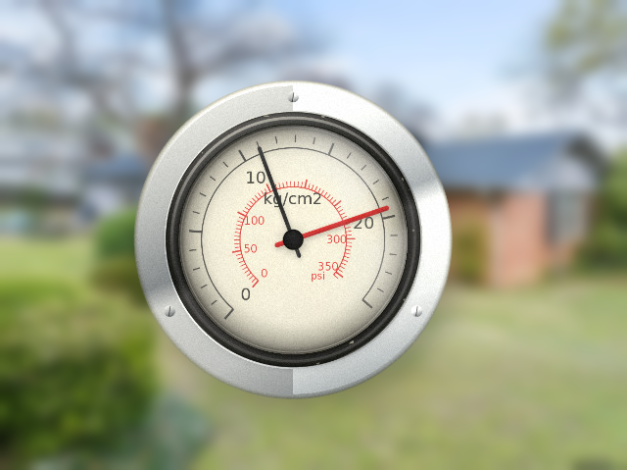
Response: 19.5 kg/cm²
